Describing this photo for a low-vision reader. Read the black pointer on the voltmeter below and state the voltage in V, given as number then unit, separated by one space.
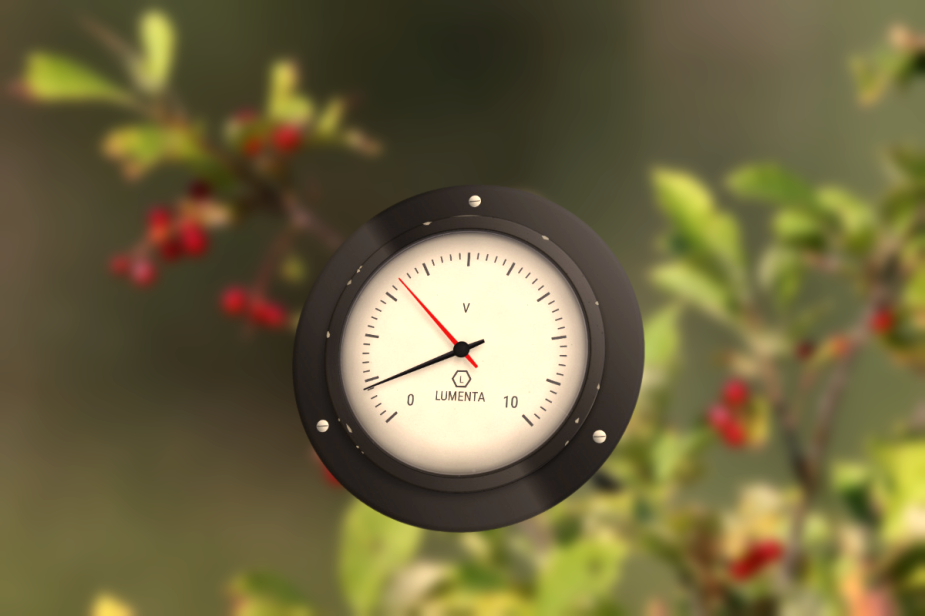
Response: 0.8 V
